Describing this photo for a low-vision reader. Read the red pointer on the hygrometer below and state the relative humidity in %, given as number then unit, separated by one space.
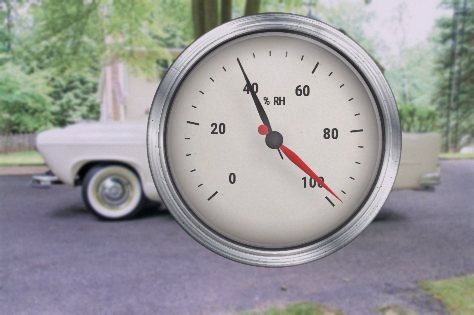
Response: 98 %
